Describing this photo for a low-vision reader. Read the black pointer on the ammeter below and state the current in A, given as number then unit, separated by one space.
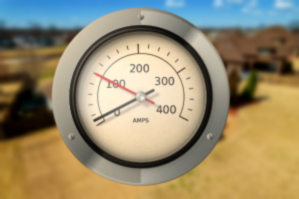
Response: 10 A
